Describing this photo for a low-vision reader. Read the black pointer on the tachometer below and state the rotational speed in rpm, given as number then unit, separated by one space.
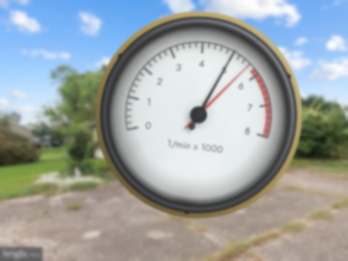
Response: 5000 rpm
